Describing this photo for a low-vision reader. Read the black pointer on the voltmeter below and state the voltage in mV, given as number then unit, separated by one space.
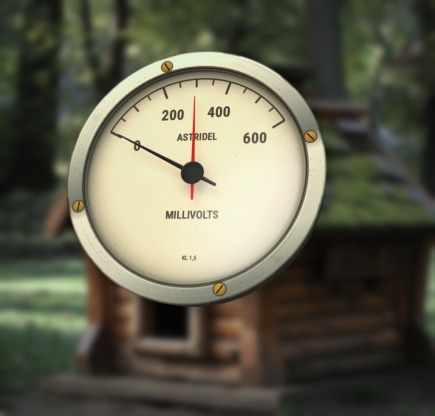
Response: 0 mV
